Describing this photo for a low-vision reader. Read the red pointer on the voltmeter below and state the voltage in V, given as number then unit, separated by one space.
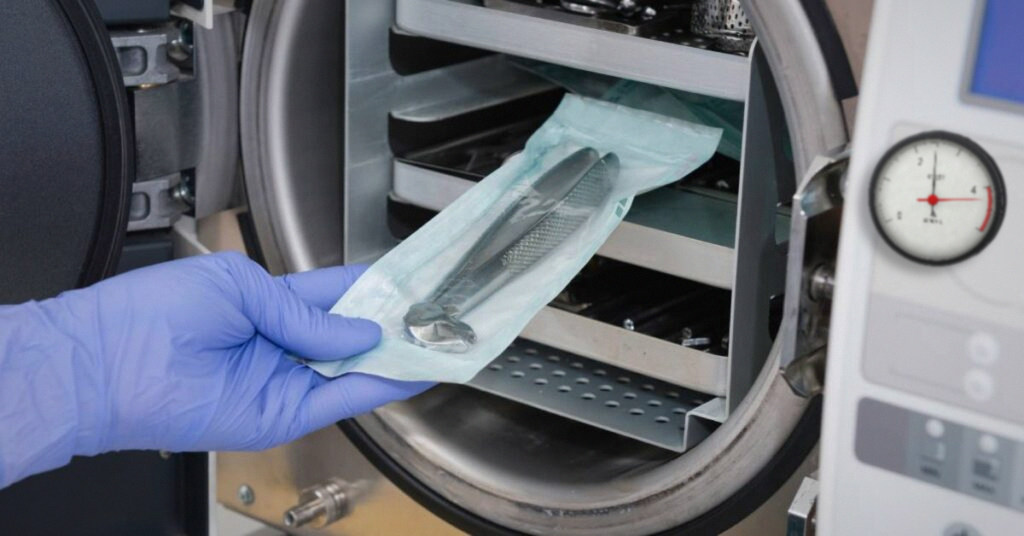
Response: 4.25 V
